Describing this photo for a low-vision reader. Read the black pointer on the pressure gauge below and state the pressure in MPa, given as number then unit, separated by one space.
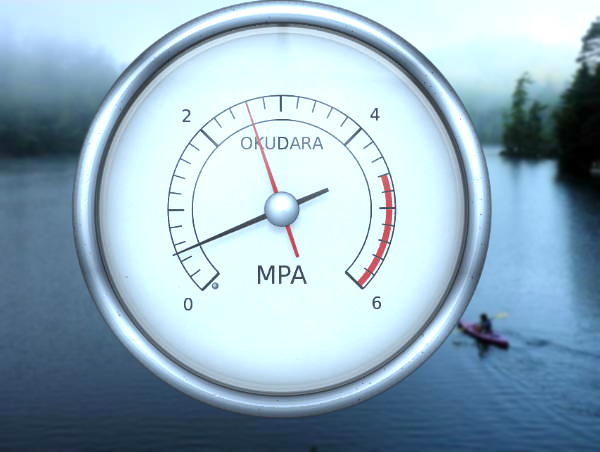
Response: 0.5 MPa
